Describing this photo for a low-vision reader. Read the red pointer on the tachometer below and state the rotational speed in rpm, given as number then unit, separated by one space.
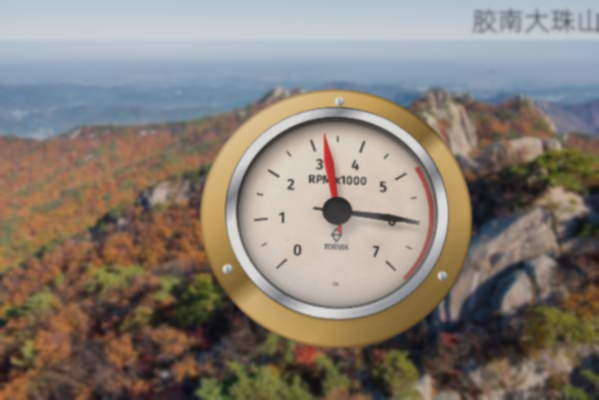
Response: 3250 rpm
